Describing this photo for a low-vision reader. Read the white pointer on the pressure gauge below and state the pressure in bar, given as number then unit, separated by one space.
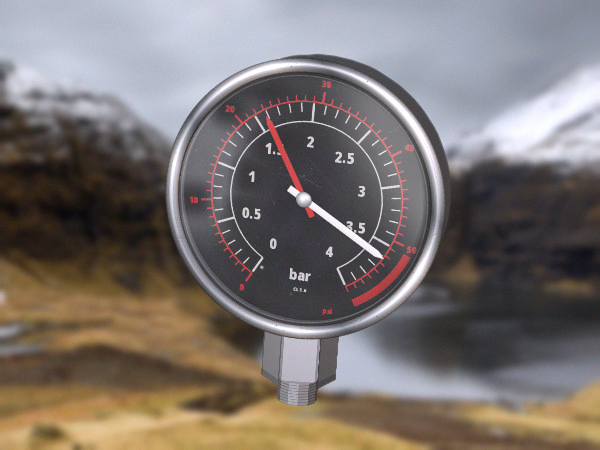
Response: 3.6 bar
